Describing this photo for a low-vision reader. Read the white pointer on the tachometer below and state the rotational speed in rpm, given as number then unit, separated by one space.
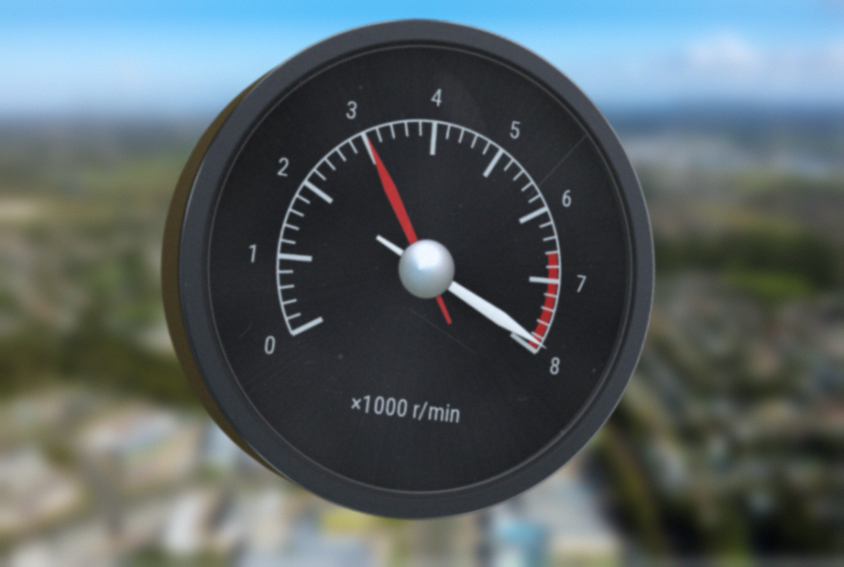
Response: 7900 rpm
